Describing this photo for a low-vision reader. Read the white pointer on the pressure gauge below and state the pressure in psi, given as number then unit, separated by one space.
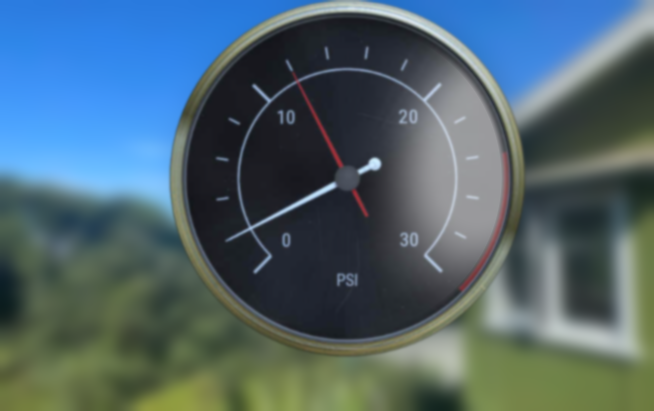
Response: 2 psi
